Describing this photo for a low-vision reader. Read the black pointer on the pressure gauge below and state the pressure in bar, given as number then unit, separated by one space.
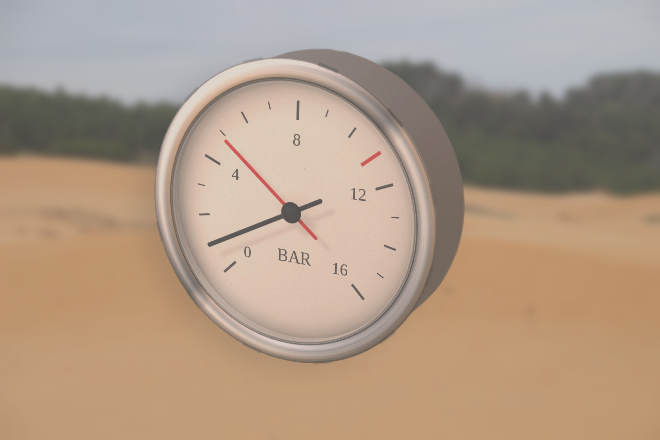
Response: 1 bar
